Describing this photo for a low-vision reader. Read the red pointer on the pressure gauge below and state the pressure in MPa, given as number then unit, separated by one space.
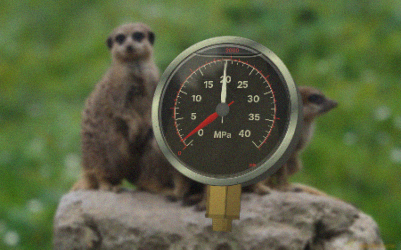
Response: 1 MPa
